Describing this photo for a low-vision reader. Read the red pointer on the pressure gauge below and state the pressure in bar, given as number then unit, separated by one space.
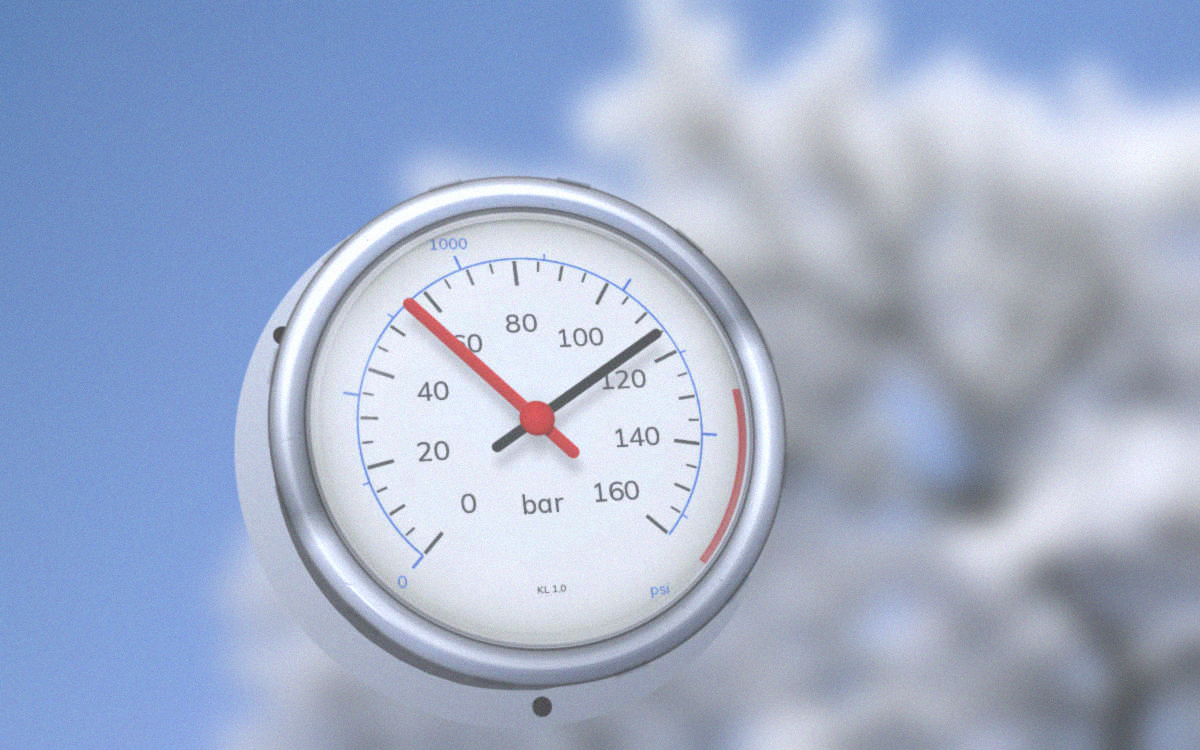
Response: 55 bar
